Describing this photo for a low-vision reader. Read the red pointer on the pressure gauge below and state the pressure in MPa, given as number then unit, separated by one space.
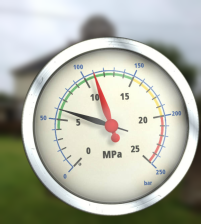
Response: 11 MPa
